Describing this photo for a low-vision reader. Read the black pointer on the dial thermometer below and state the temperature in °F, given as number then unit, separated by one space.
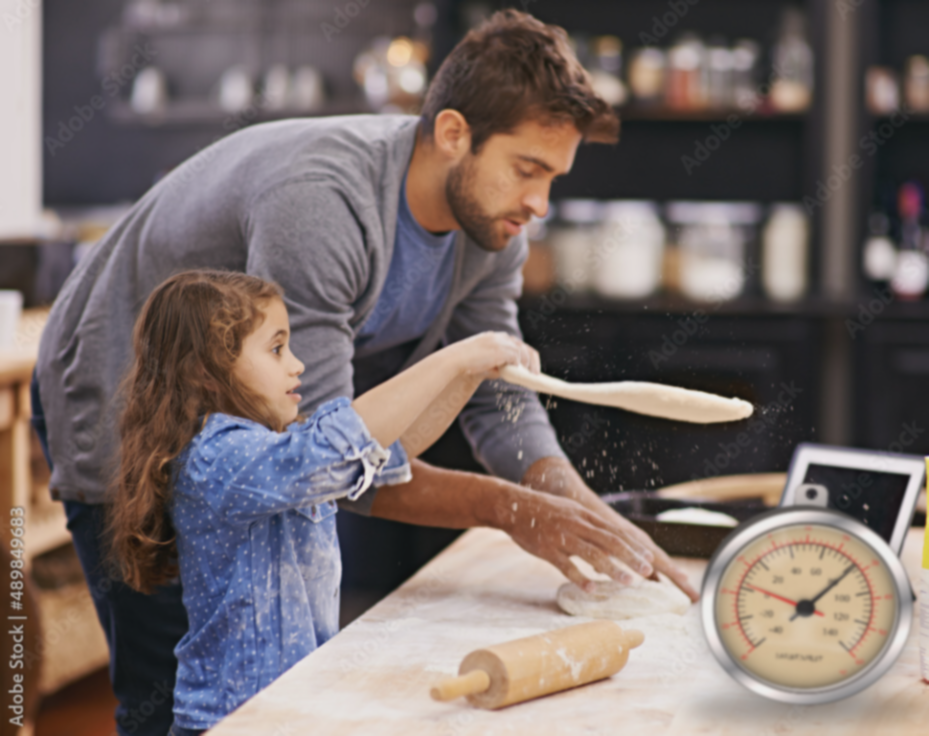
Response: 80 °F
